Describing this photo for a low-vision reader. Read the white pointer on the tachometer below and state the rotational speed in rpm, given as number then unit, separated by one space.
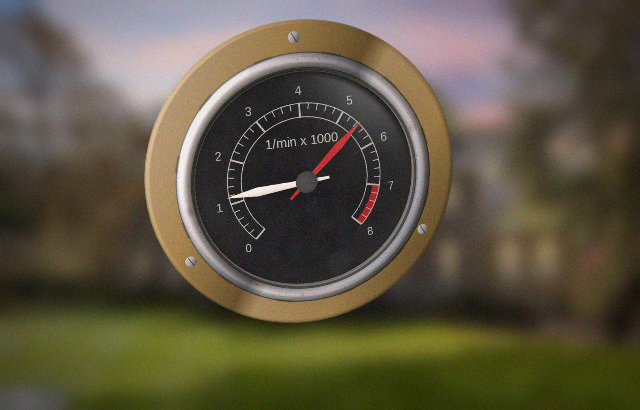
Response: 1200 rpm
